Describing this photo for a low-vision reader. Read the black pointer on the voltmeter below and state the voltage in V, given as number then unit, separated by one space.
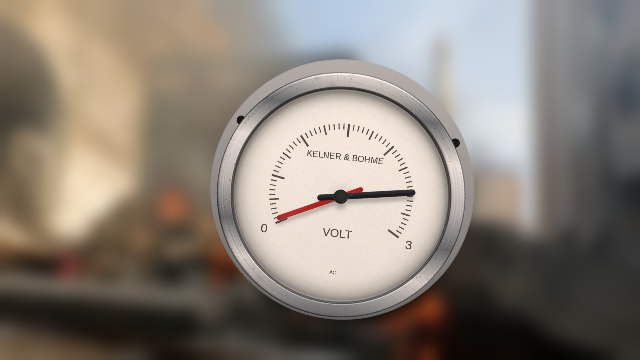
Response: 2.5 V
